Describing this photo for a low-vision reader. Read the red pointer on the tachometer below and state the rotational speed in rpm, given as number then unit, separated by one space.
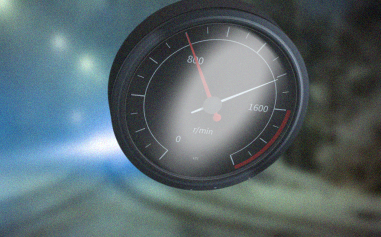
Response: 800 rpm
